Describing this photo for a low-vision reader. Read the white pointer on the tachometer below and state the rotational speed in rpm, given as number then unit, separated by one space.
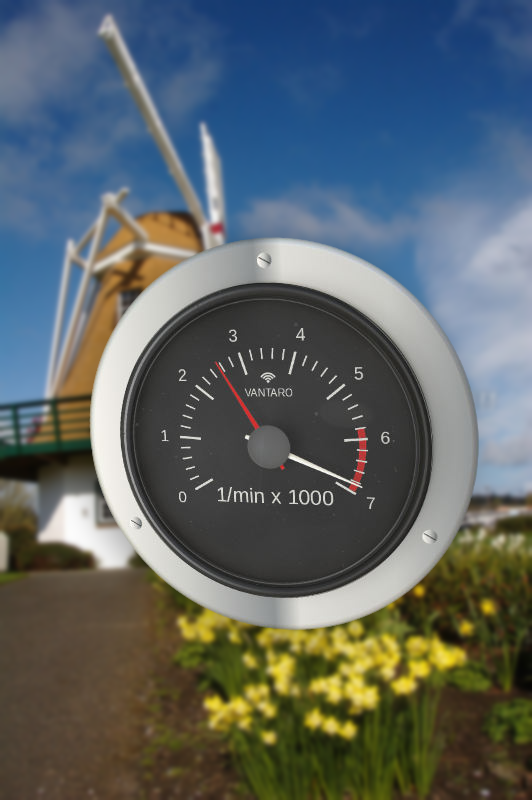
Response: 6800 rpm
